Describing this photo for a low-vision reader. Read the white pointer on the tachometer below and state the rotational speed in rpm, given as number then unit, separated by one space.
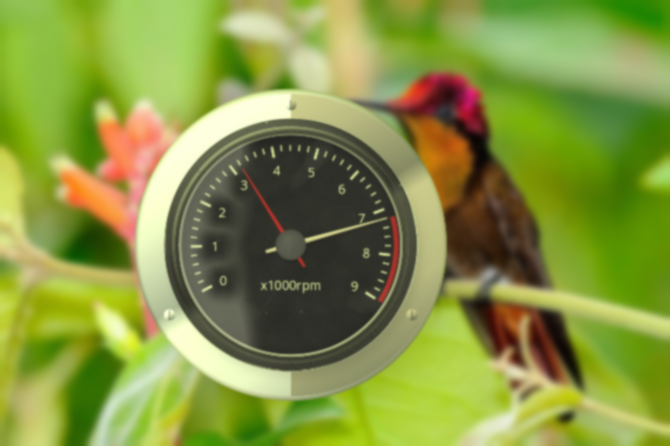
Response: 7200 rpm
